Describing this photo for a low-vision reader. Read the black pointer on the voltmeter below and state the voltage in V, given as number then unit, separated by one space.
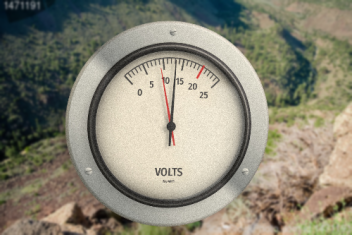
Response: 13 V
